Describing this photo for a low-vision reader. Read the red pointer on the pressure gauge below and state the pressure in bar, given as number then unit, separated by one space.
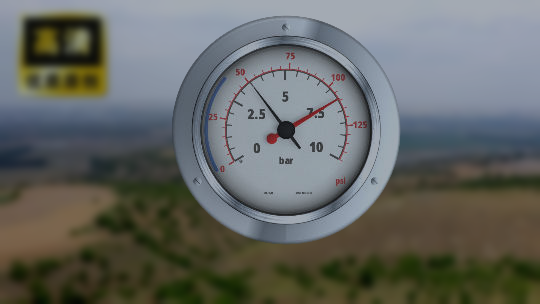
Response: 7.5 bar
